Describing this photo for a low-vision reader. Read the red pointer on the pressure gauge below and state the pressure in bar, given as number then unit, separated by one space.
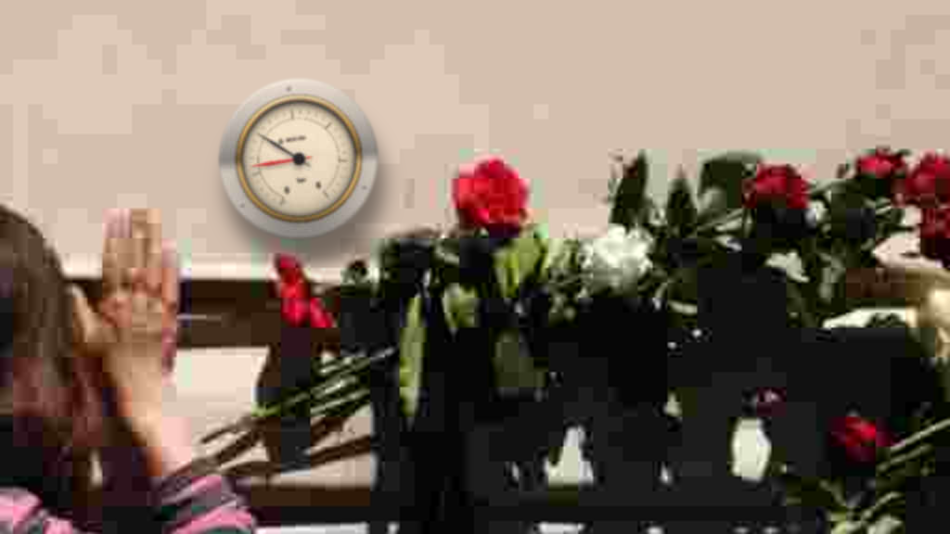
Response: 1.2 bar
